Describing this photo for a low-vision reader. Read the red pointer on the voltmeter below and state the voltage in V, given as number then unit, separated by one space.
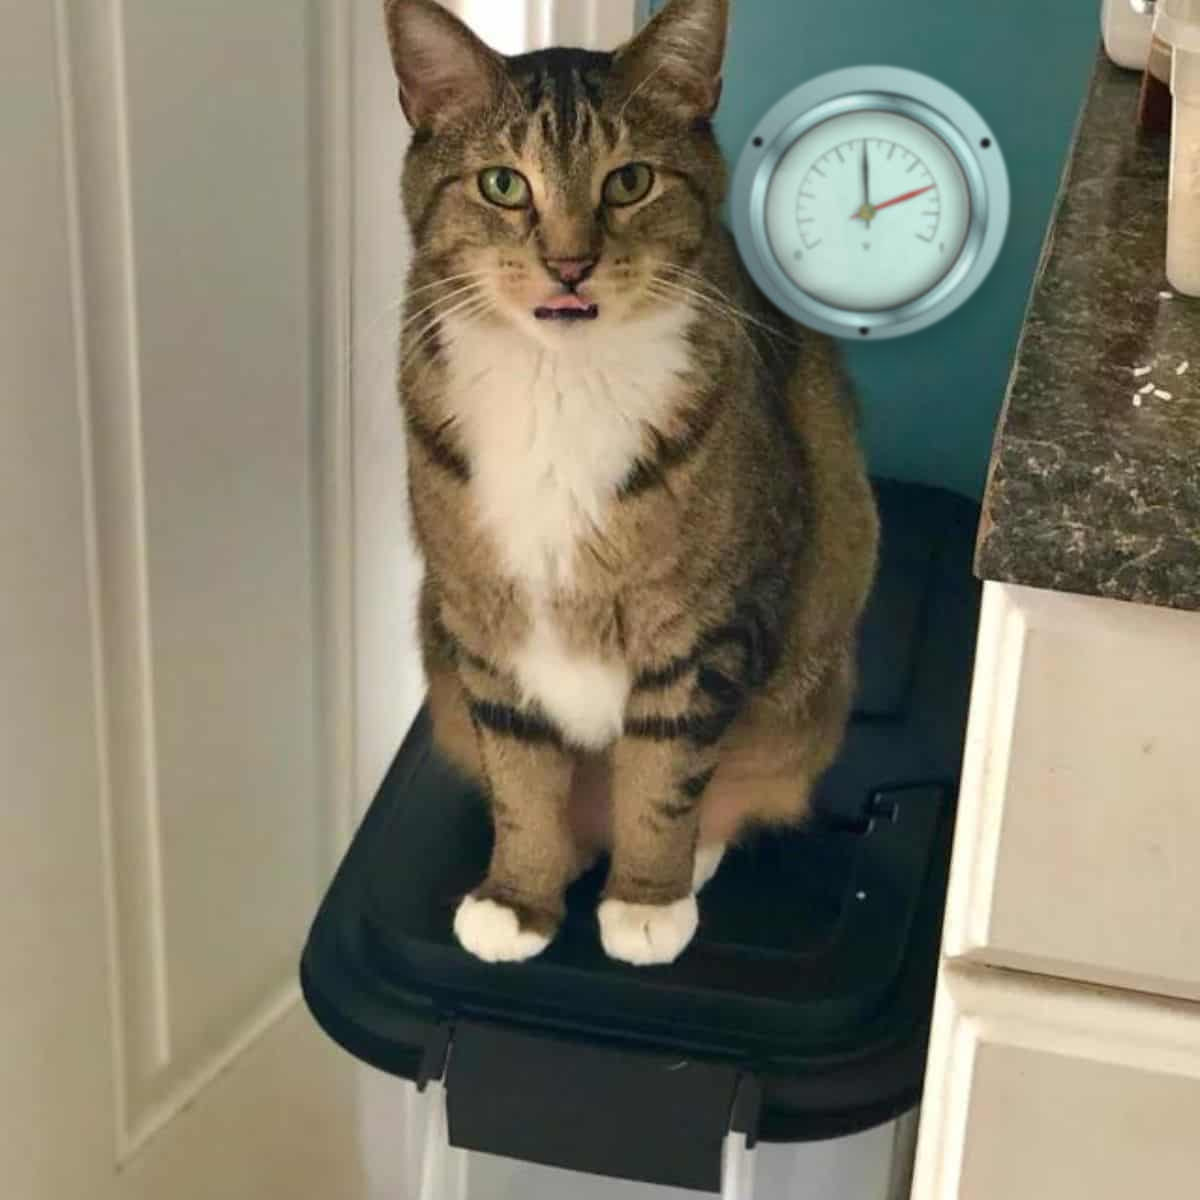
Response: 0.8 V
